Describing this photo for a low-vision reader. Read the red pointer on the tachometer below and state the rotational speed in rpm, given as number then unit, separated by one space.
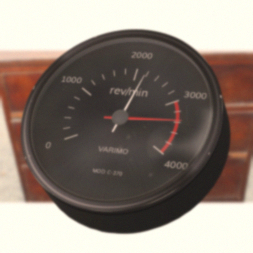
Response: 3400 rpm
